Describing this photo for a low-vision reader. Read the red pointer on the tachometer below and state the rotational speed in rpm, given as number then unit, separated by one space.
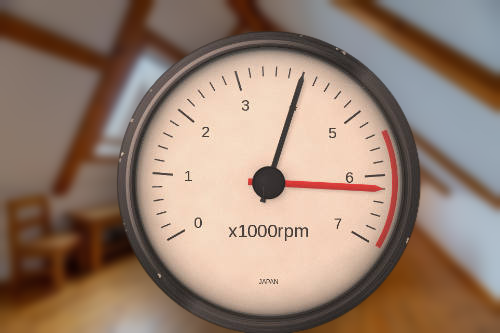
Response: 6200 rpm
